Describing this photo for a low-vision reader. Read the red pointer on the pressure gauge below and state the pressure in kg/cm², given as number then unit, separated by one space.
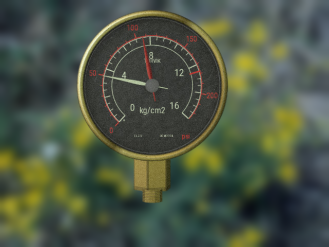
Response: 7.5 kg/cm²
